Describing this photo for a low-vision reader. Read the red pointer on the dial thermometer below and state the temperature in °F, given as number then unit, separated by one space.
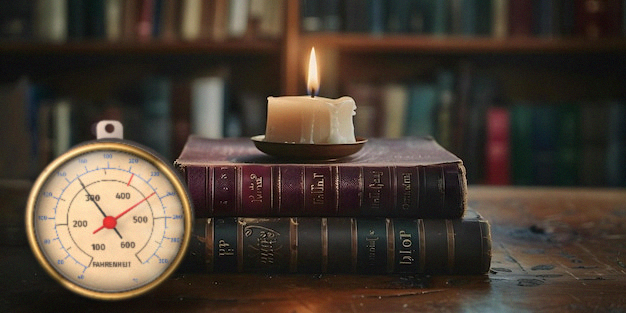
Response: 450 °F
